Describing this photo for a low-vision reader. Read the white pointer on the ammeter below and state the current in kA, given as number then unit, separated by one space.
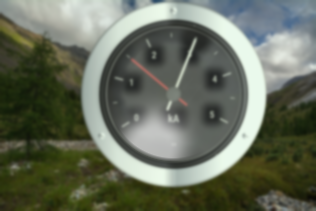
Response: 3 kA
